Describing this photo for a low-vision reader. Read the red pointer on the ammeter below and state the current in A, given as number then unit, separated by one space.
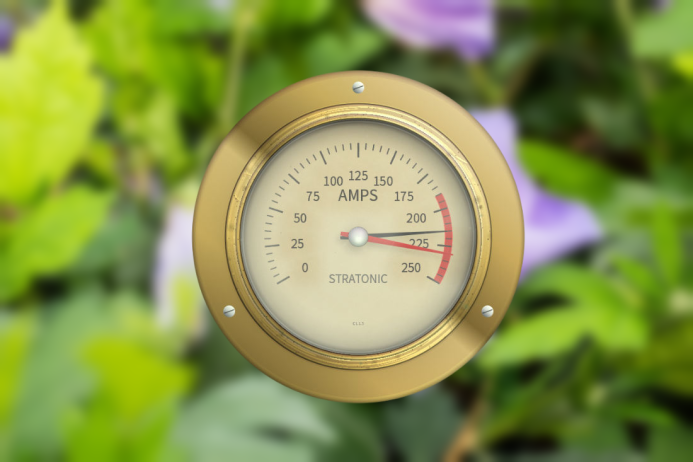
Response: 230 A
